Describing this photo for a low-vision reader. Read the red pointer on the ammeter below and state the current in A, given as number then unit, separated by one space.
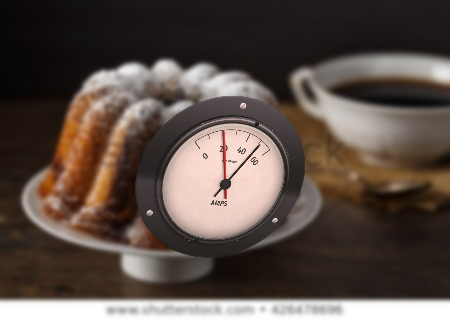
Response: 20 A
